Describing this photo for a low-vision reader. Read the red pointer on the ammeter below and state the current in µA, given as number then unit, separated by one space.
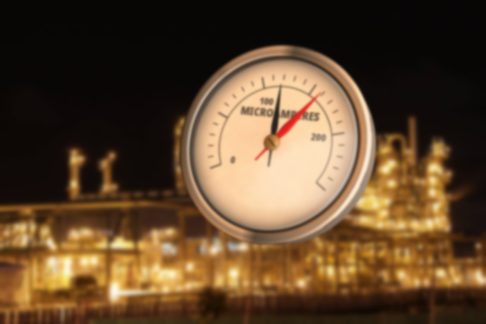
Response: 160 µA
